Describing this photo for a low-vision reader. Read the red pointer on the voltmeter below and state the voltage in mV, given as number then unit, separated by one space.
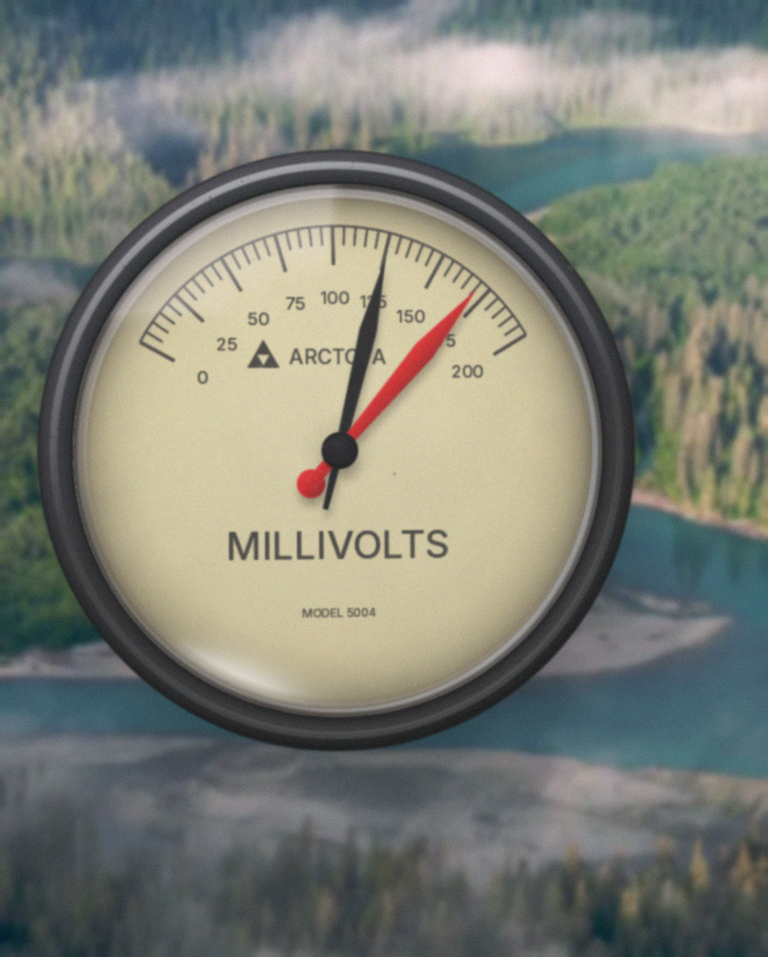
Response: 170 mV
